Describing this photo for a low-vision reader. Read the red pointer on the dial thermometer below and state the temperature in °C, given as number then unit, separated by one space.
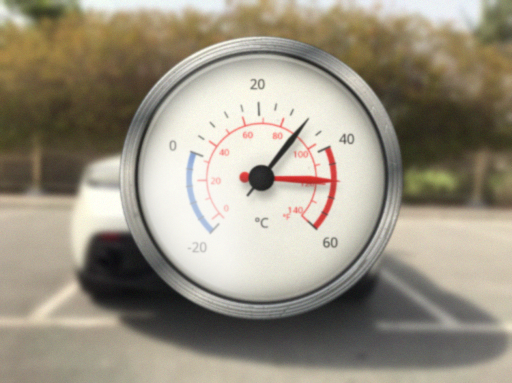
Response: 48 °C
